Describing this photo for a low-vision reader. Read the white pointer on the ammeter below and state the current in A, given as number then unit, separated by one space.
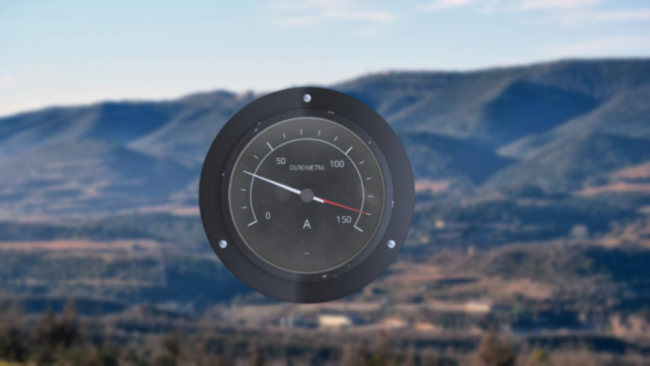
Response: 30 A
